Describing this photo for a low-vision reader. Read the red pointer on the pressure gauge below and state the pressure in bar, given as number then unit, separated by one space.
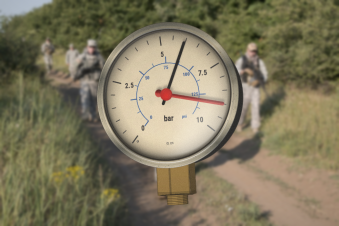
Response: 9 bar
